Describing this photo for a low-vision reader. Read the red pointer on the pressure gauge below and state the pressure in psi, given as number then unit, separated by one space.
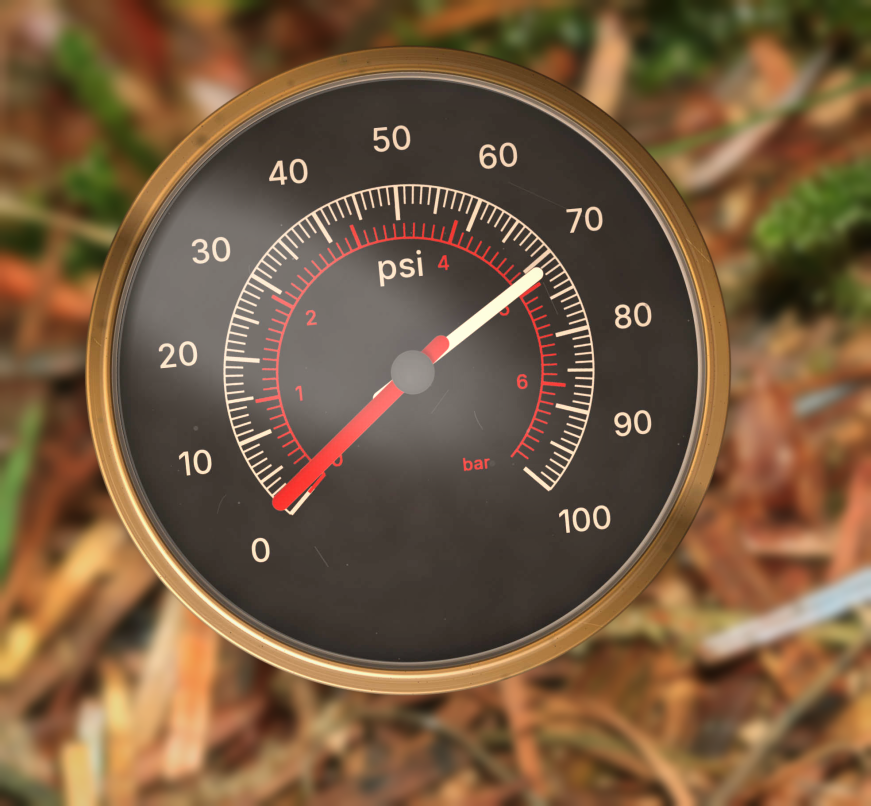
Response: 2 psi
